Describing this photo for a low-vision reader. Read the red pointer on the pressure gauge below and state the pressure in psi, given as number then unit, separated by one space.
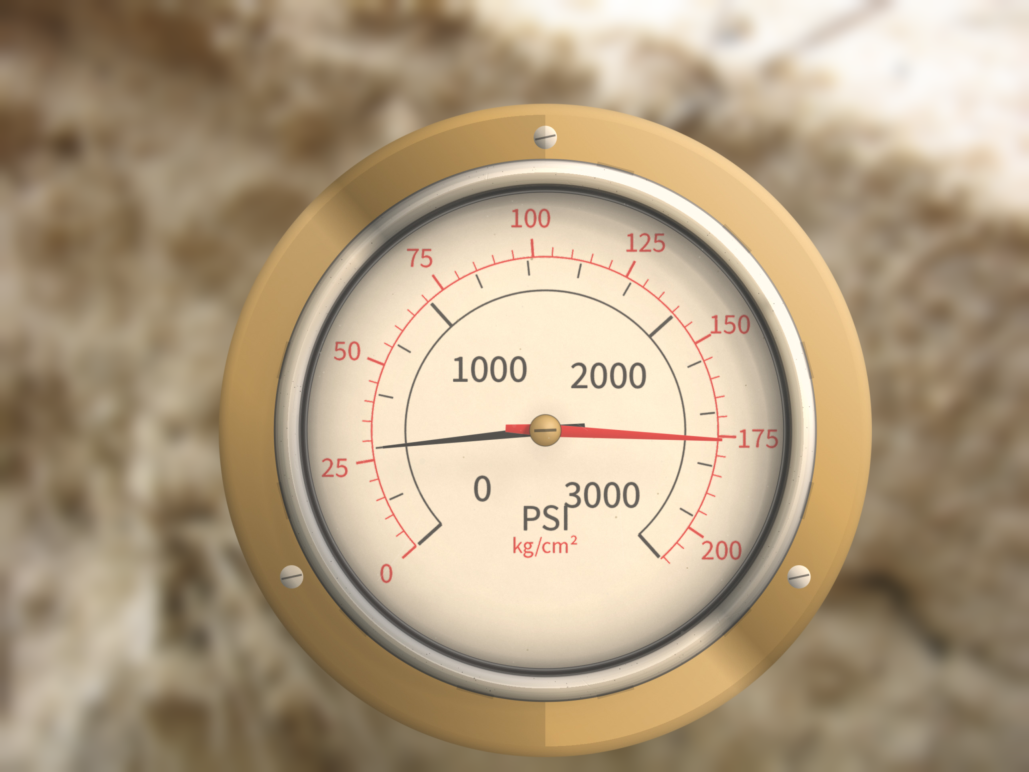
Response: 2500 psi
